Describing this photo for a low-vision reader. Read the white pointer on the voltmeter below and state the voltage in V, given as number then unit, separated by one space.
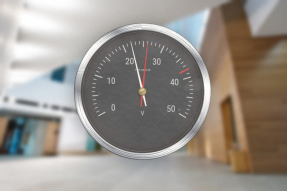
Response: 22 V
